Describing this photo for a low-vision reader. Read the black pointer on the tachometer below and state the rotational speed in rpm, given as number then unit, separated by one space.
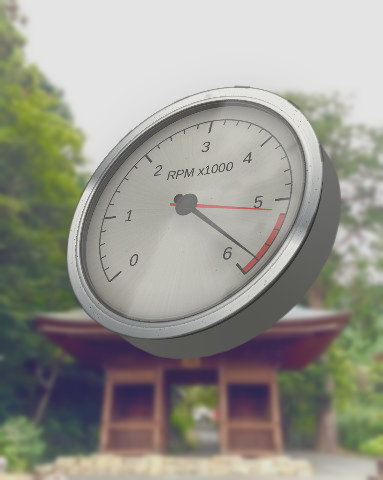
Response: 5800 rpm
